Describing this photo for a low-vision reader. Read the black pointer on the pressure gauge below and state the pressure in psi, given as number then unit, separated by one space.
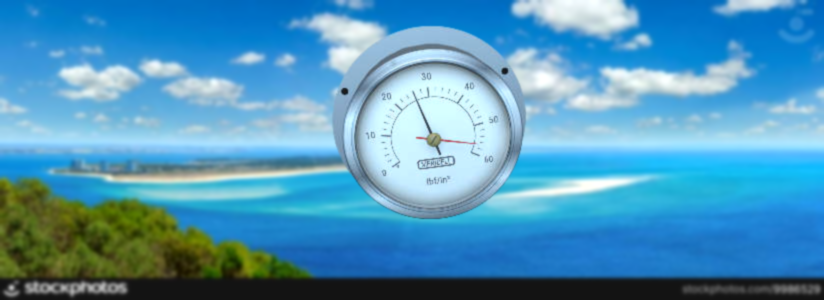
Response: 26 psi
